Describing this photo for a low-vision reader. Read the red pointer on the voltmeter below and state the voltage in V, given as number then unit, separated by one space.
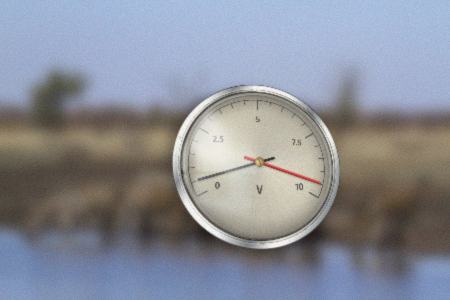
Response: 9.5 V
